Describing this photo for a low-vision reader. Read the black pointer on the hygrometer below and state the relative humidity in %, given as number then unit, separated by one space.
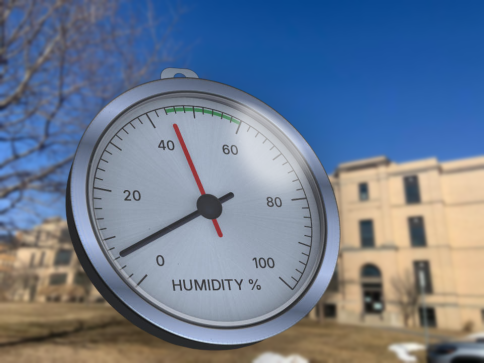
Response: 6 %
